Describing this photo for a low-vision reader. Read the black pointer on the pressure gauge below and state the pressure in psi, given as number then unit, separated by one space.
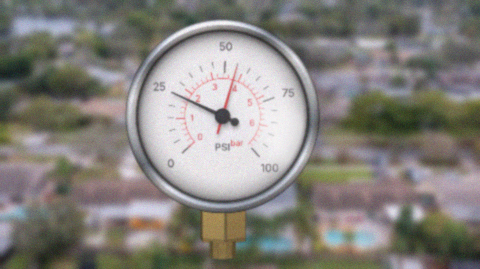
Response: 25 psi
